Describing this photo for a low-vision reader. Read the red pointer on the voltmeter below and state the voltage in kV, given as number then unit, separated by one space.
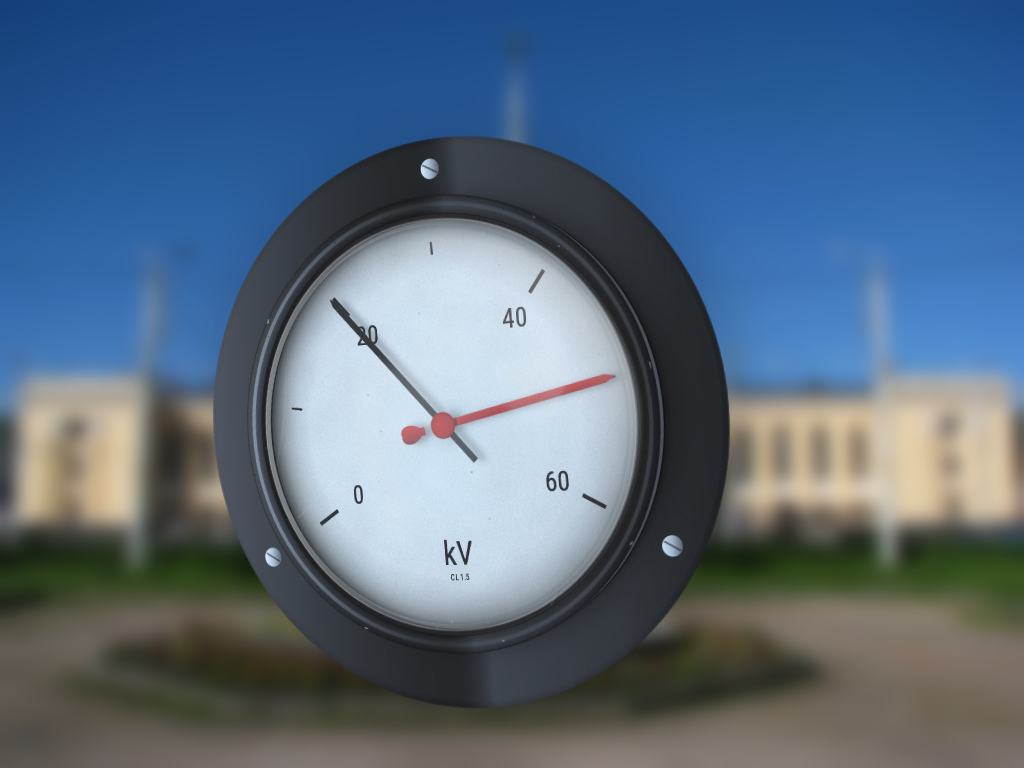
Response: 50 kV
